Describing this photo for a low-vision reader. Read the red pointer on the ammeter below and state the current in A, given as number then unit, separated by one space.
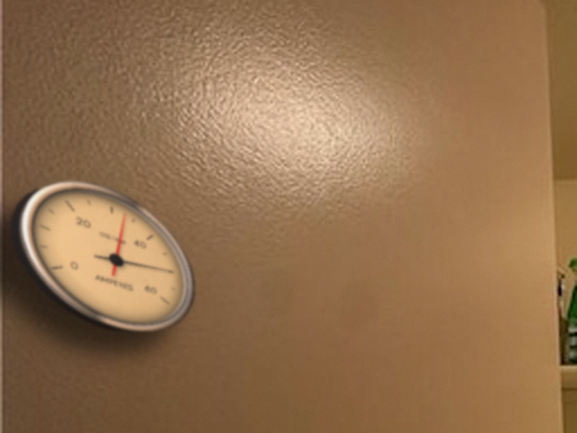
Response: 32.5 A
